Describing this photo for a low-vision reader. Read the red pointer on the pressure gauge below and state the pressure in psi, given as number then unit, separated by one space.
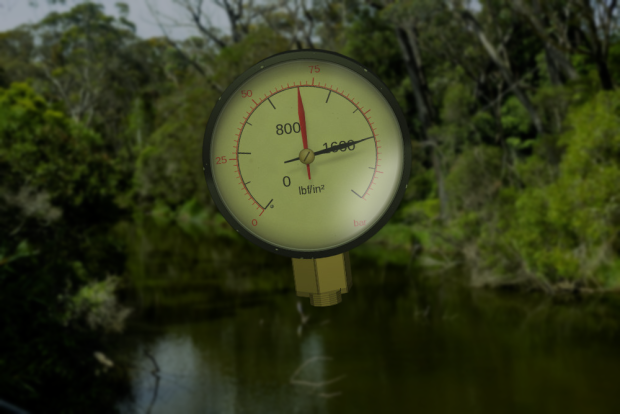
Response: 1000 psi
